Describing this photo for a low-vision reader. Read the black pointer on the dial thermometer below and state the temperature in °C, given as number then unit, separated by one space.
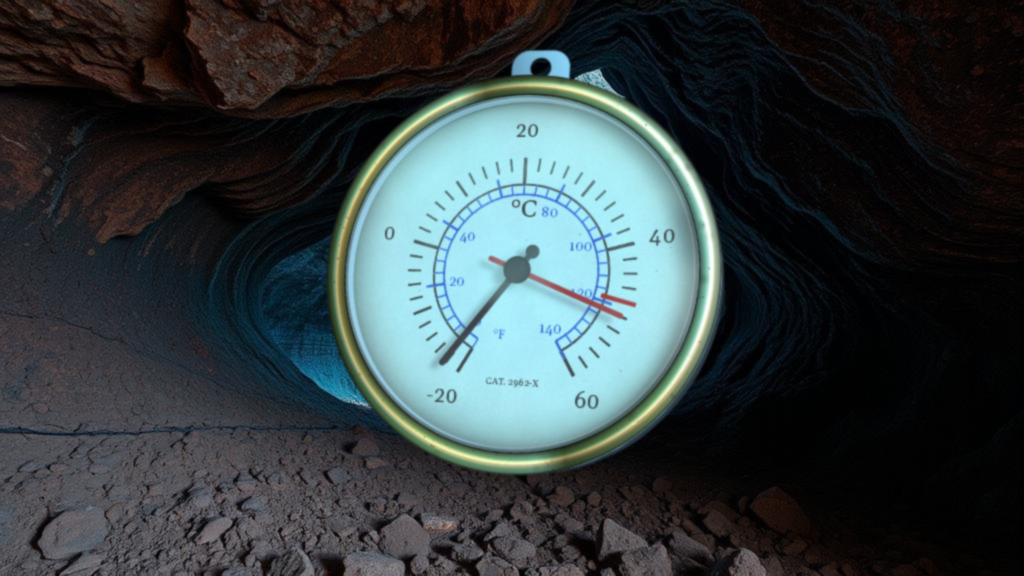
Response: -18 °C
